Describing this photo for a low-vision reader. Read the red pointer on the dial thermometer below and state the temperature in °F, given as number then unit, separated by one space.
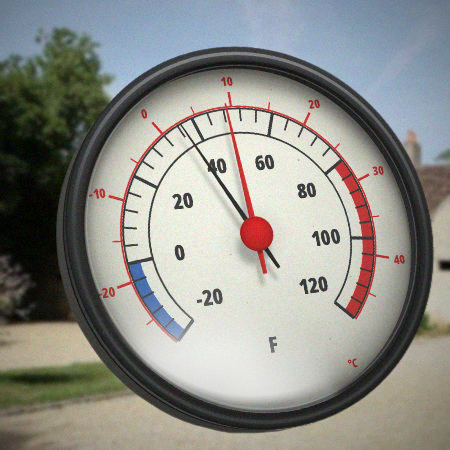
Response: 48 °F
